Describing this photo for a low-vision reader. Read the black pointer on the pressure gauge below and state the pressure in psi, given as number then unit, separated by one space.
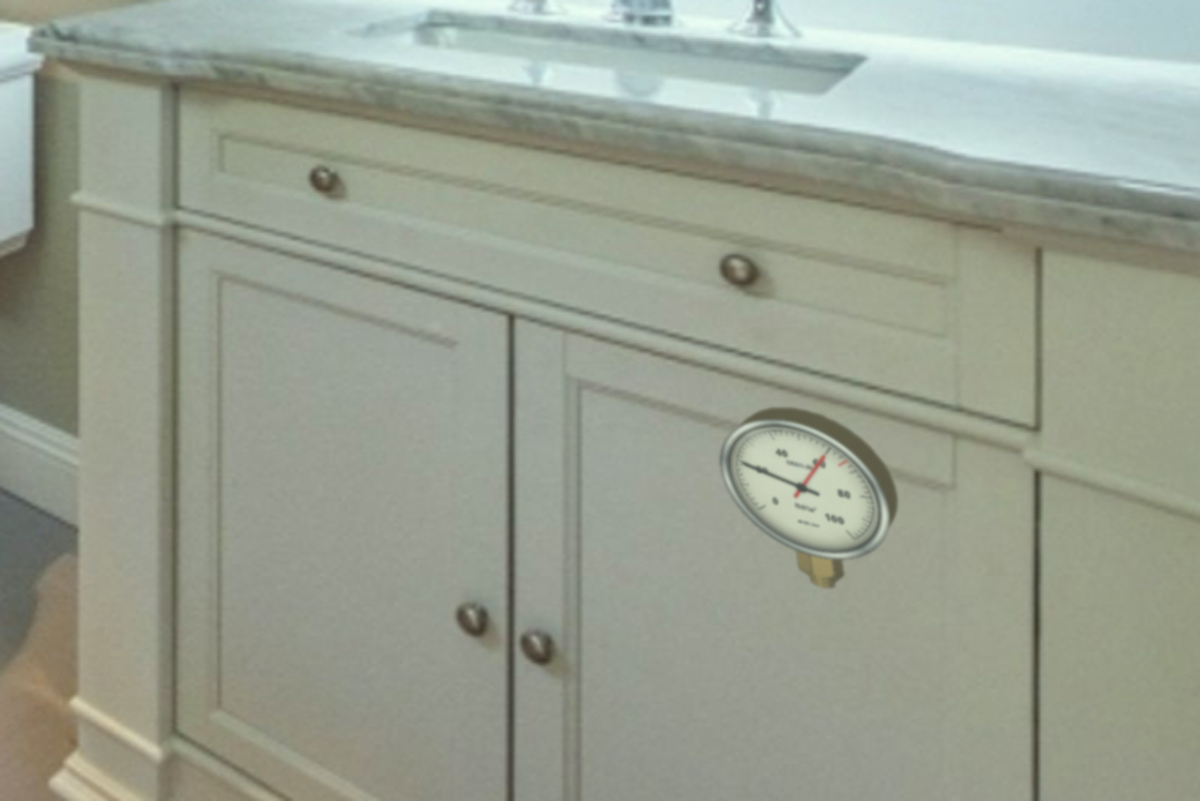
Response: 20 psi
